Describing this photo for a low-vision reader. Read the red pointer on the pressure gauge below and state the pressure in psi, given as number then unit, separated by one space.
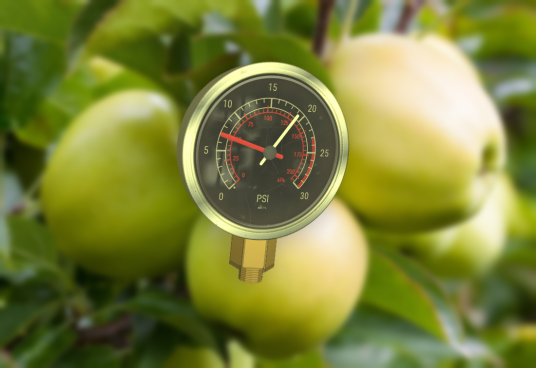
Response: 7 psi
